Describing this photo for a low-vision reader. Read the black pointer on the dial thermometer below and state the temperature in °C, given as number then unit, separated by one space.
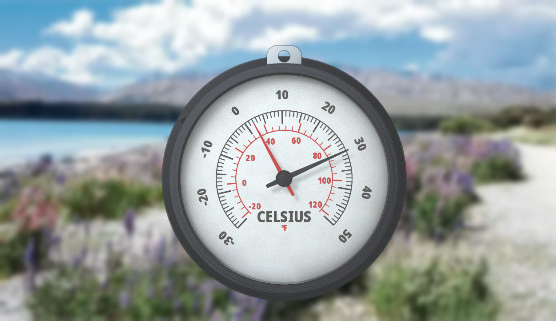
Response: 30 °C
